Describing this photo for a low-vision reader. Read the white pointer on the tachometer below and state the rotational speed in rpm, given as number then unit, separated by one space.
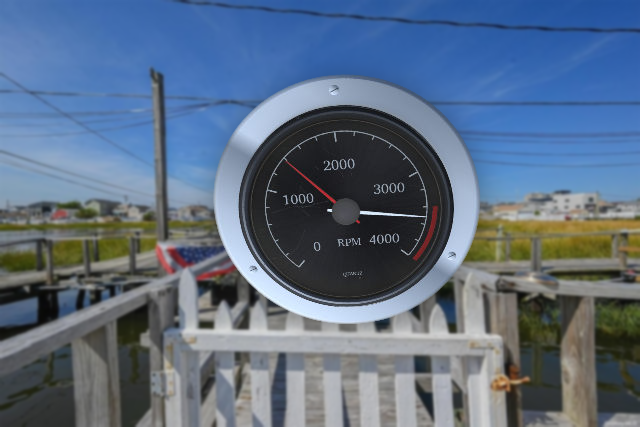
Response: 3500 rpm
